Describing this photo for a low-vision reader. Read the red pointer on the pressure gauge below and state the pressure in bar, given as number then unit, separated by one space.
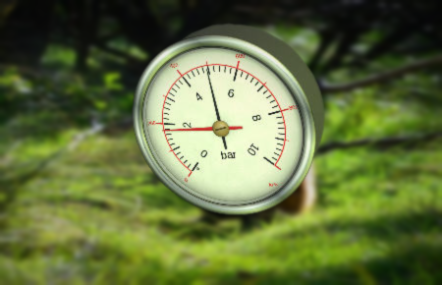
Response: 1.8 bar
